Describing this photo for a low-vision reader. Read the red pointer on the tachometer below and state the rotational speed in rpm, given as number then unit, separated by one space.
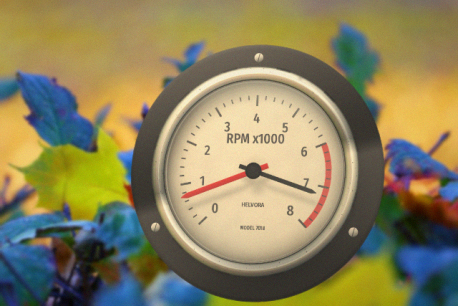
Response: 700 rpm
